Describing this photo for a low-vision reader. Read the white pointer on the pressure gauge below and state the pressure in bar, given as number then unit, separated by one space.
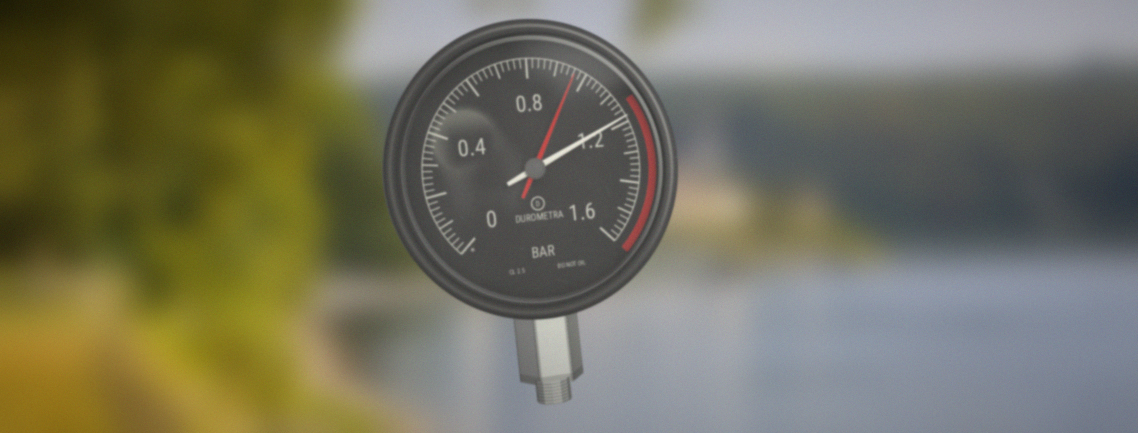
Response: 1.18 bar
